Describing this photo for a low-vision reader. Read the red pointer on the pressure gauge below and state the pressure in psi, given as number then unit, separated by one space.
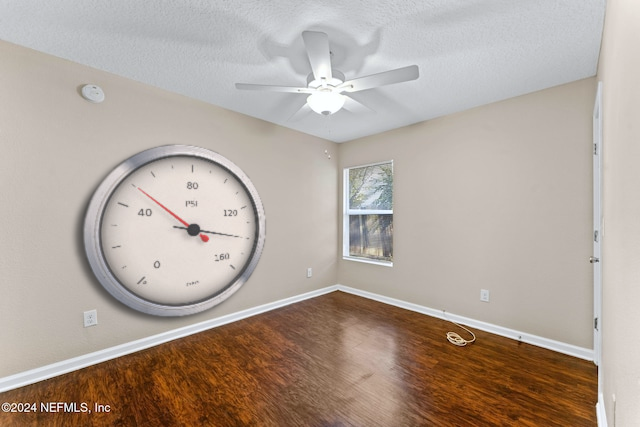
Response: 50 psi
